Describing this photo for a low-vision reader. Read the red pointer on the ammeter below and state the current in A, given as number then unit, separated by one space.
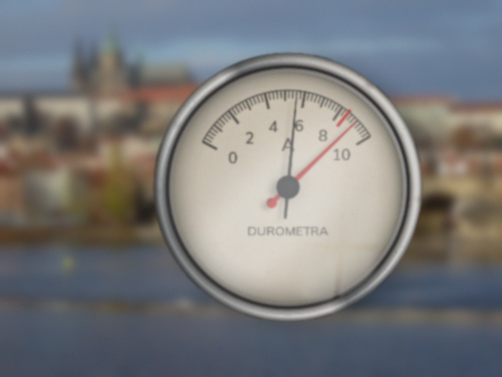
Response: 9 A
